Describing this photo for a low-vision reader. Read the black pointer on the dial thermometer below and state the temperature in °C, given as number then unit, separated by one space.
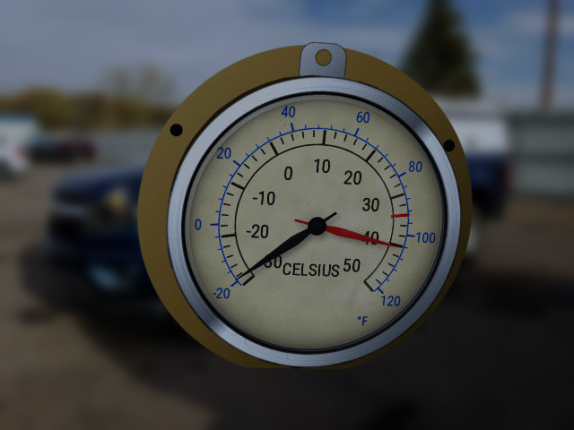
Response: -28 °C
